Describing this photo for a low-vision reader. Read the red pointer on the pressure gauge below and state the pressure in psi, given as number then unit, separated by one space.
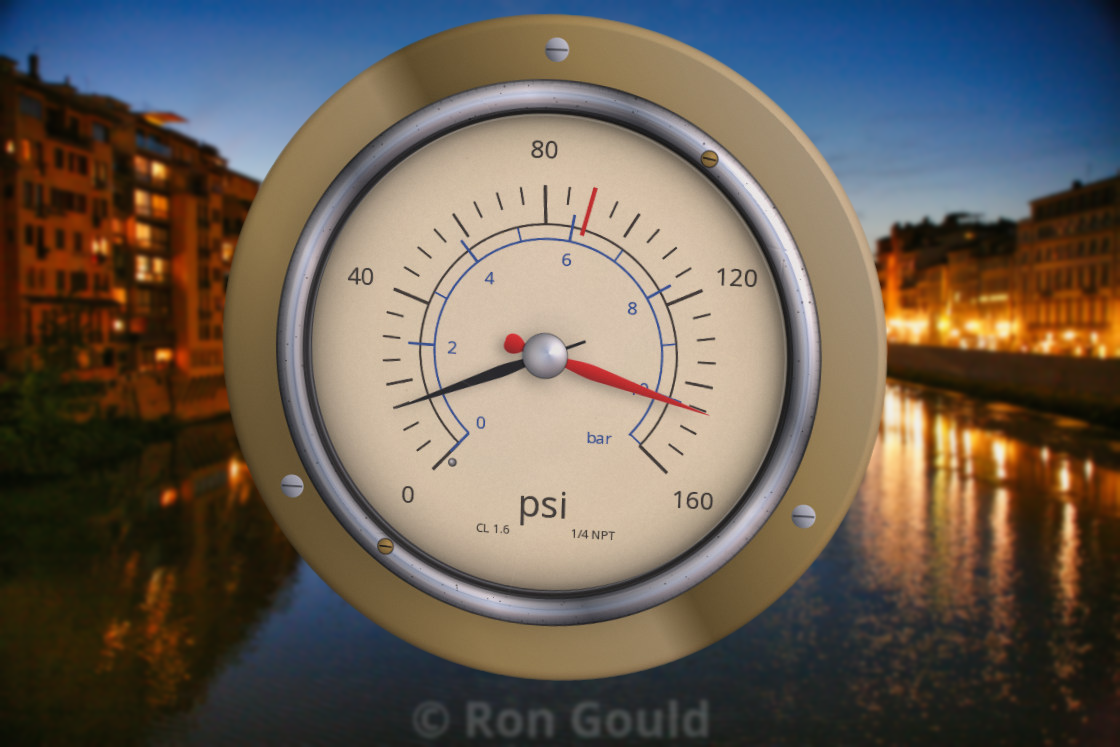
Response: 145 psi
